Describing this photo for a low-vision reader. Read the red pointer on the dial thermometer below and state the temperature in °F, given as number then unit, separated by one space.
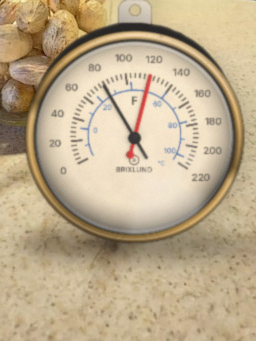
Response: 120 °F
